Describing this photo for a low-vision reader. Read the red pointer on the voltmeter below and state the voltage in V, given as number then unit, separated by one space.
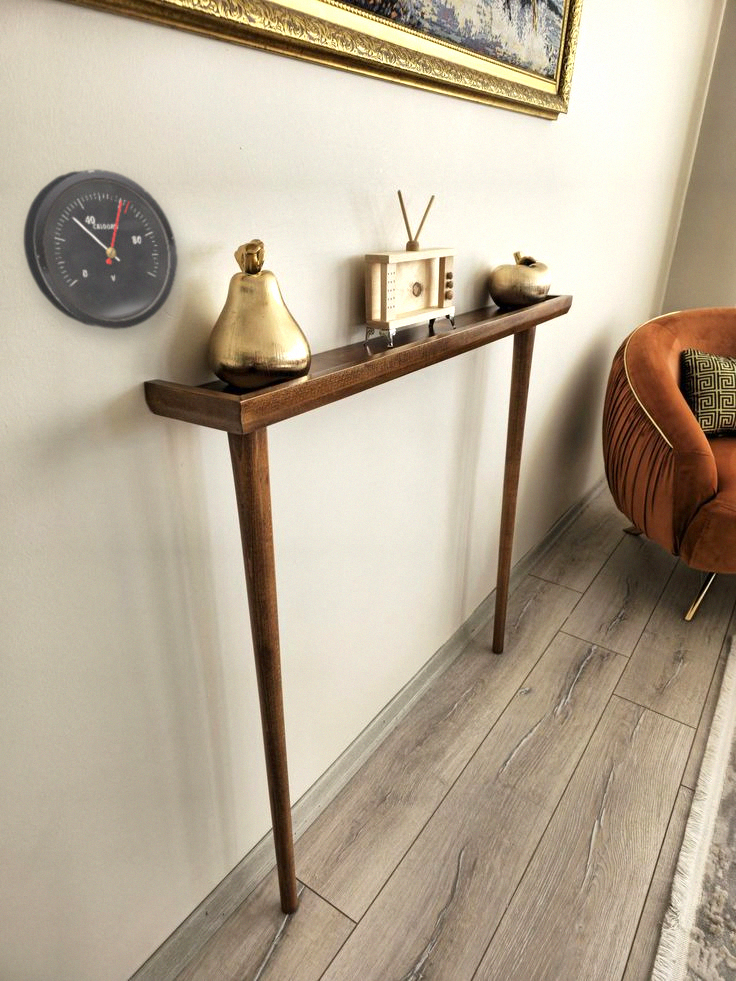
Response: 60 V
